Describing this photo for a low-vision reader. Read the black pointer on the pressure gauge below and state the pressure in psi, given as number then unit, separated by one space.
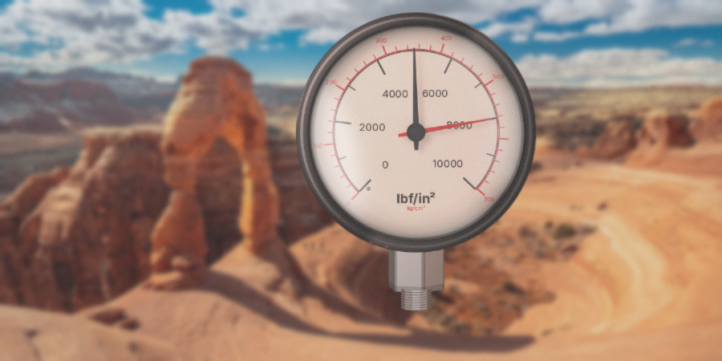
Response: 5000 psi
